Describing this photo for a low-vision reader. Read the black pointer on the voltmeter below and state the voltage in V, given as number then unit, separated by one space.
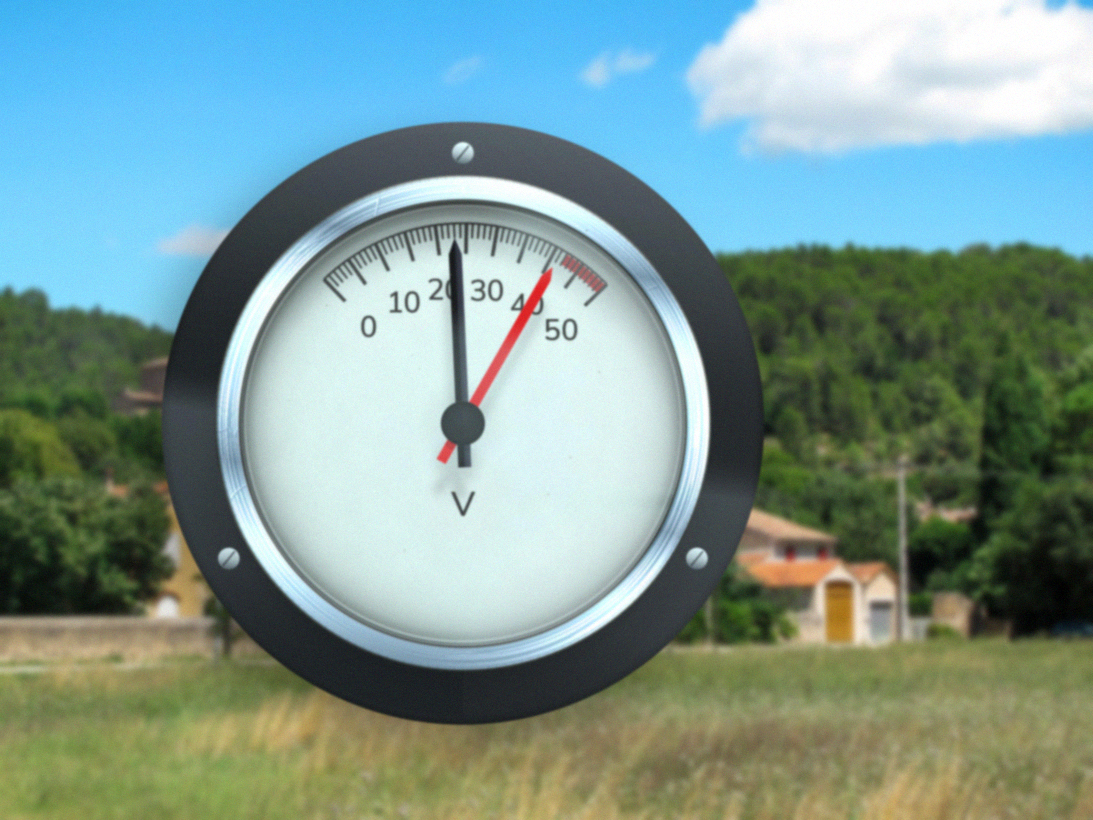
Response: 23 V
